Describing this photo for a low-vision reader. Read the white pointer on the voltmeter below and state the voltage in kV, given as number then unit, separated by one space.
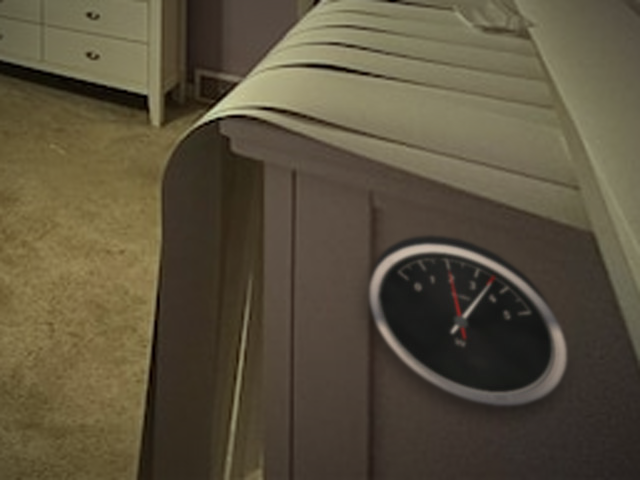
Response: 3.5 kV
